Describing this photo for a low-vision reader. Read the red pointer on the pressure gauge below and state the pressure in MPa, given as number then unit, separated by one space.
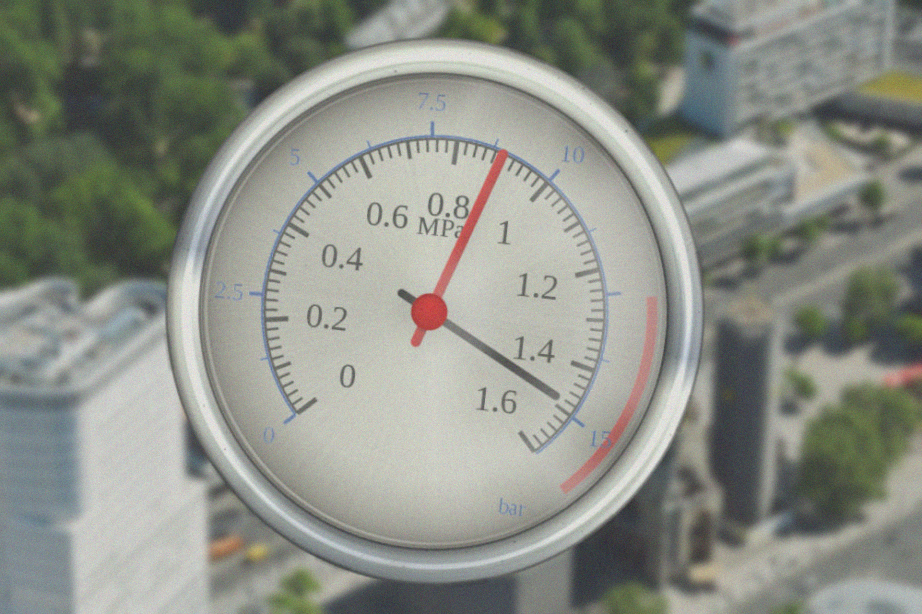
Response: 0.9 MPa
